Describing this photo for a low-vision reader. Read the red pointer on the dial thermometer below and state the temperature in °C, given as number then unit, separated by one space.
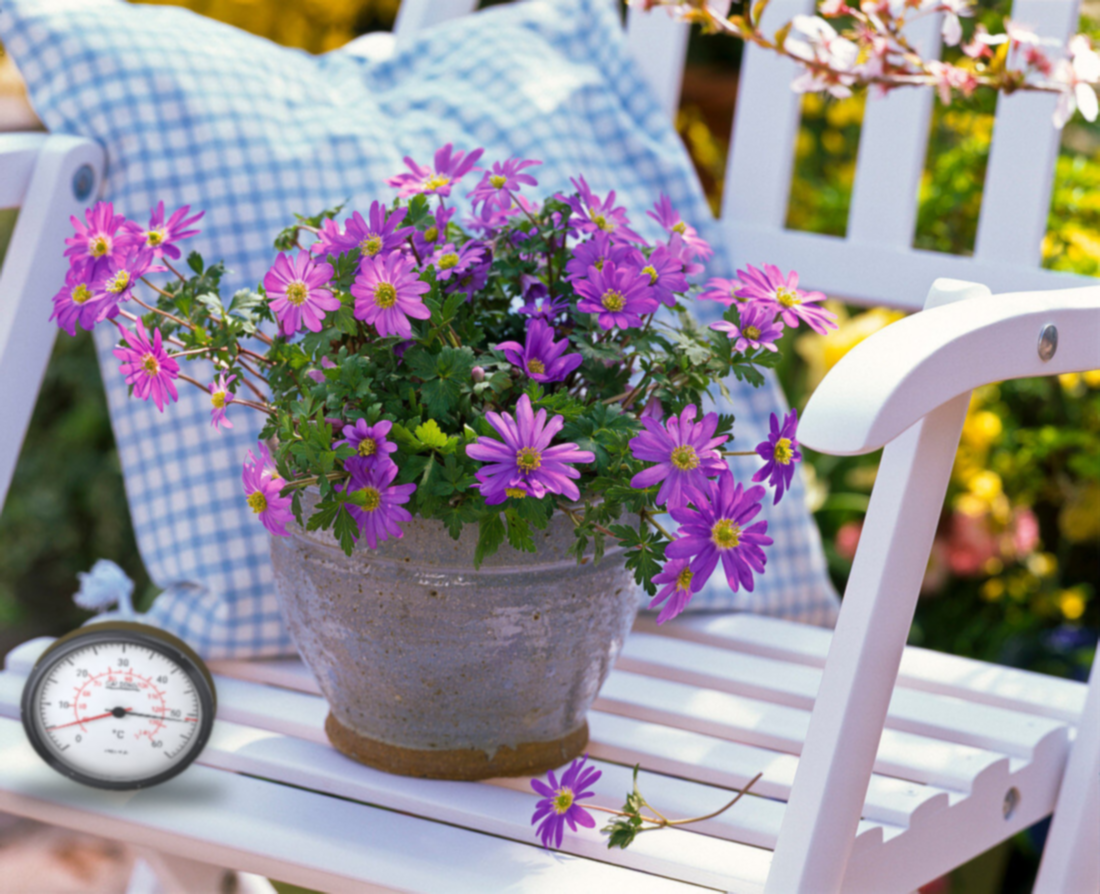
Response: 5 °C
